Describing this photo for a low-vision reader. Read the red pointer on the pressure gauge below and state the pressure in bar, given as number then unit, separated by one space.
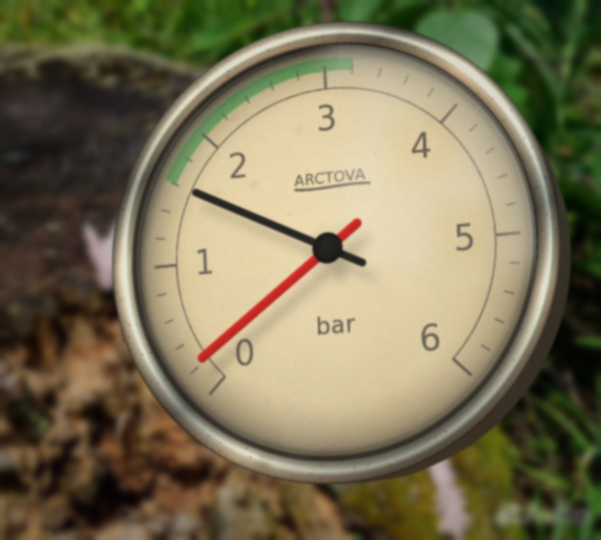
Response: 0.2 bar
